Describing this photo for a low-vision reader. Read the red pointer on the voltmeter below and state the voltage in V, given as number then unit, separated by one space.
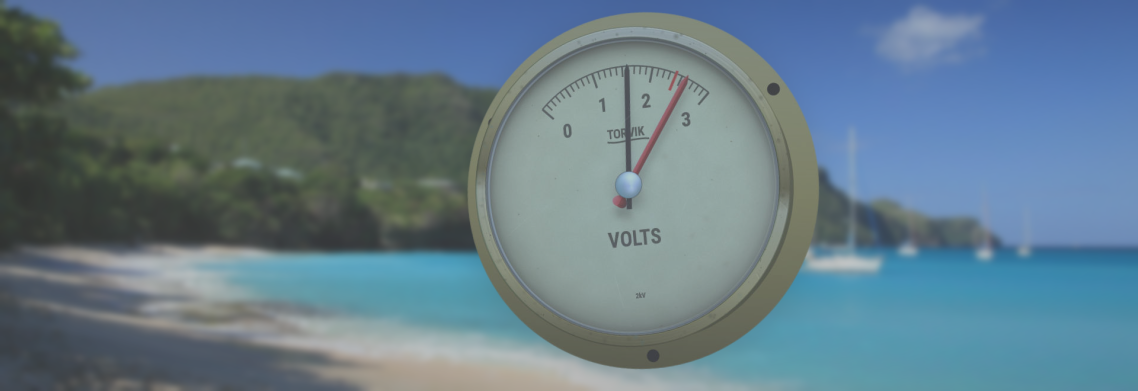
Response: 2.6 V
